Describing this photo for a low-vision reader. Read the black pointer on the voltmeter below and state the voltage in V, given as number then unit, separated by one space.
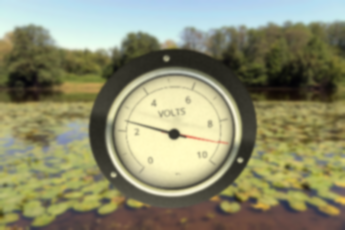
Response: 2.5 V
